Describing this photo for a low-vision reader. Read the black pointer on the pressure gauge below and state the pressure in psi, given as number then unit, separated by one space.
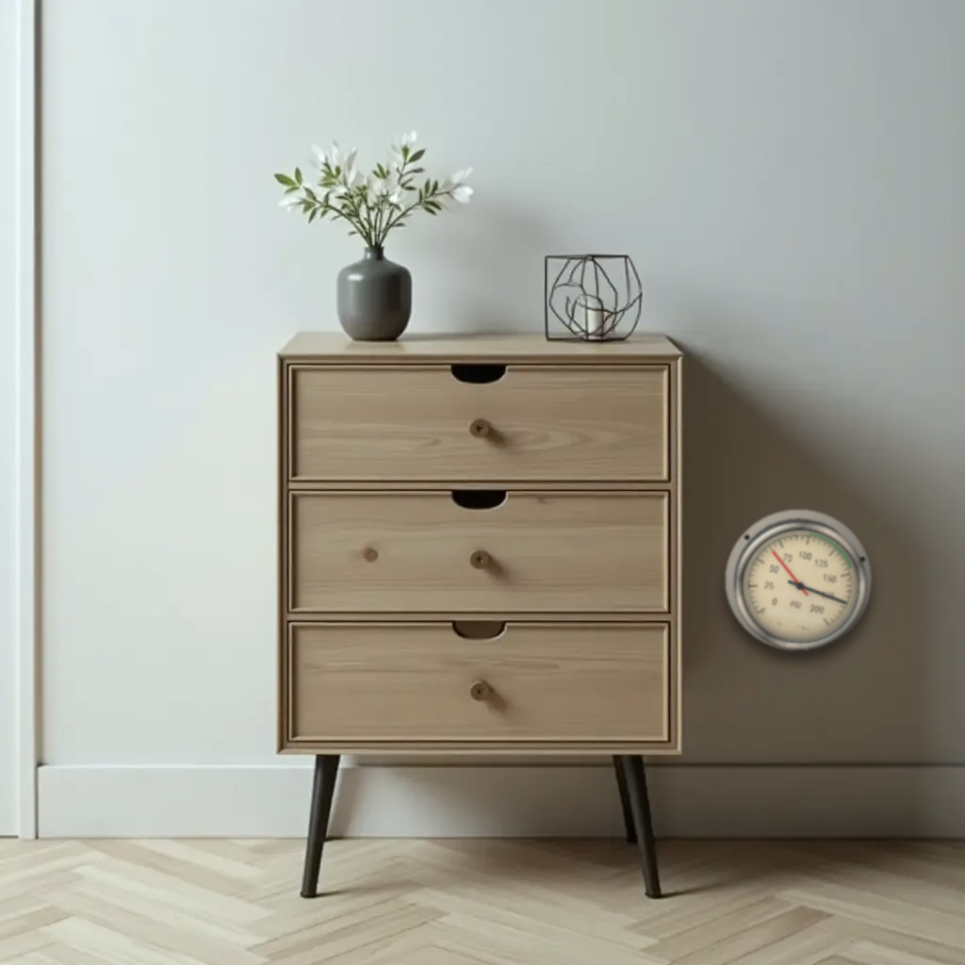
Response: 175 psi
